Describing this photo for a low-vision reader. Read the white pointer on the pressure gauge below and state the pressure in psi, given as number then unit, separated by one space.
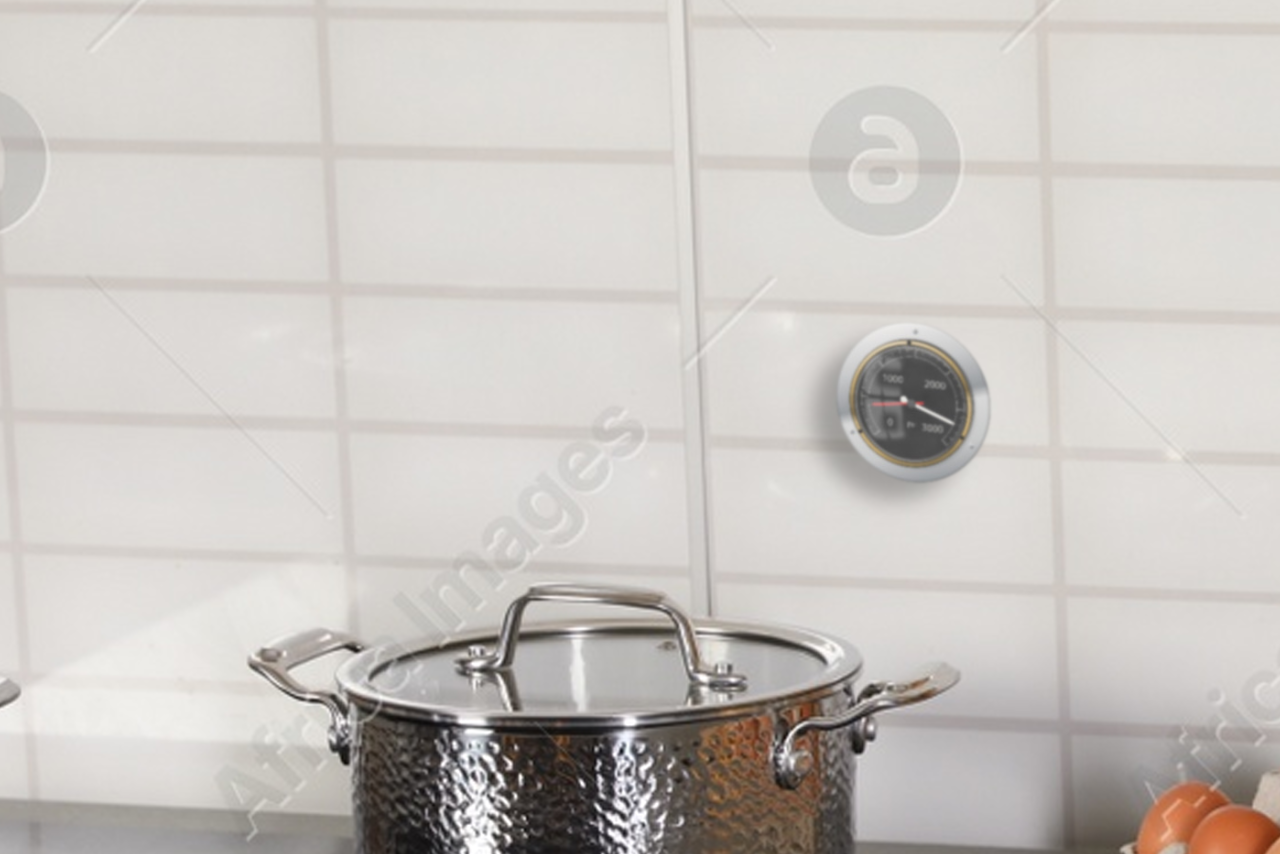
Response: 2700 psi
